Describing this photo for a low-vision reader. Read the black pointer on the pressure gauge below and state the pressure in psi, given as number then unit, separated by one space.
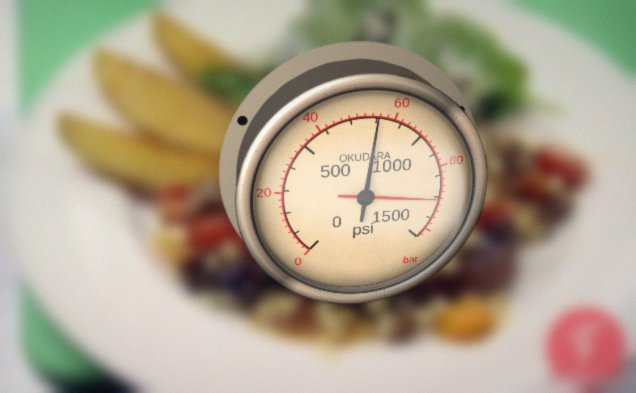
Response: 800 psi
